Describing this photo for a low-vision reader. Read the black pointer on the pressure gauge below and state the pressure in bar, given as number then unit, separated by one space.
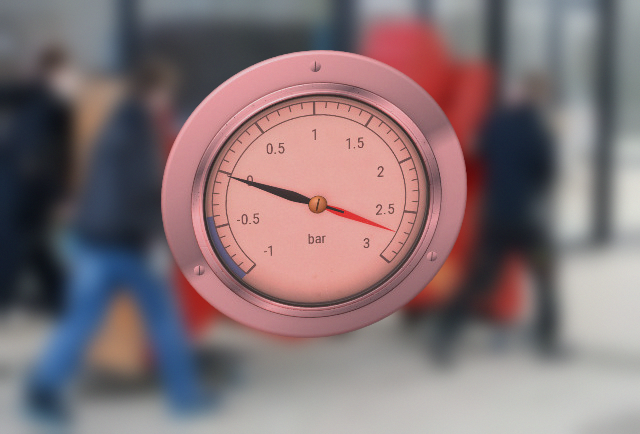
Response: 0 bar
